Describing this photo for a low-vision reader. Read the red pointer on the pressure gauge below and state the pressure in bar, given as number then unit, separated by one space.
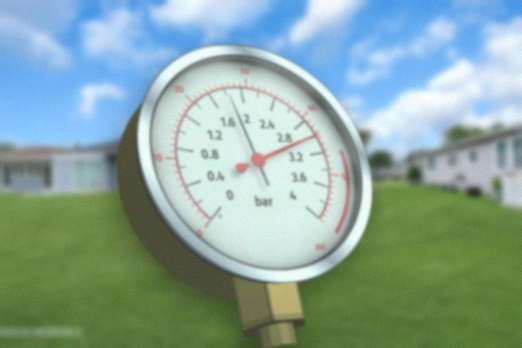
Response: 3 bar
